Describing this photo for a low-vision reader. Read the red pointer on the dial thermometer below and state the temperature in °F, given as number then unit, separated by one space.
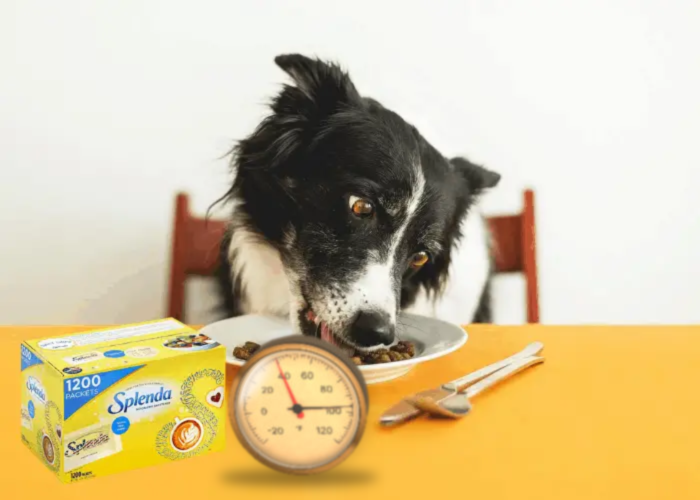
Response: 40 °F
